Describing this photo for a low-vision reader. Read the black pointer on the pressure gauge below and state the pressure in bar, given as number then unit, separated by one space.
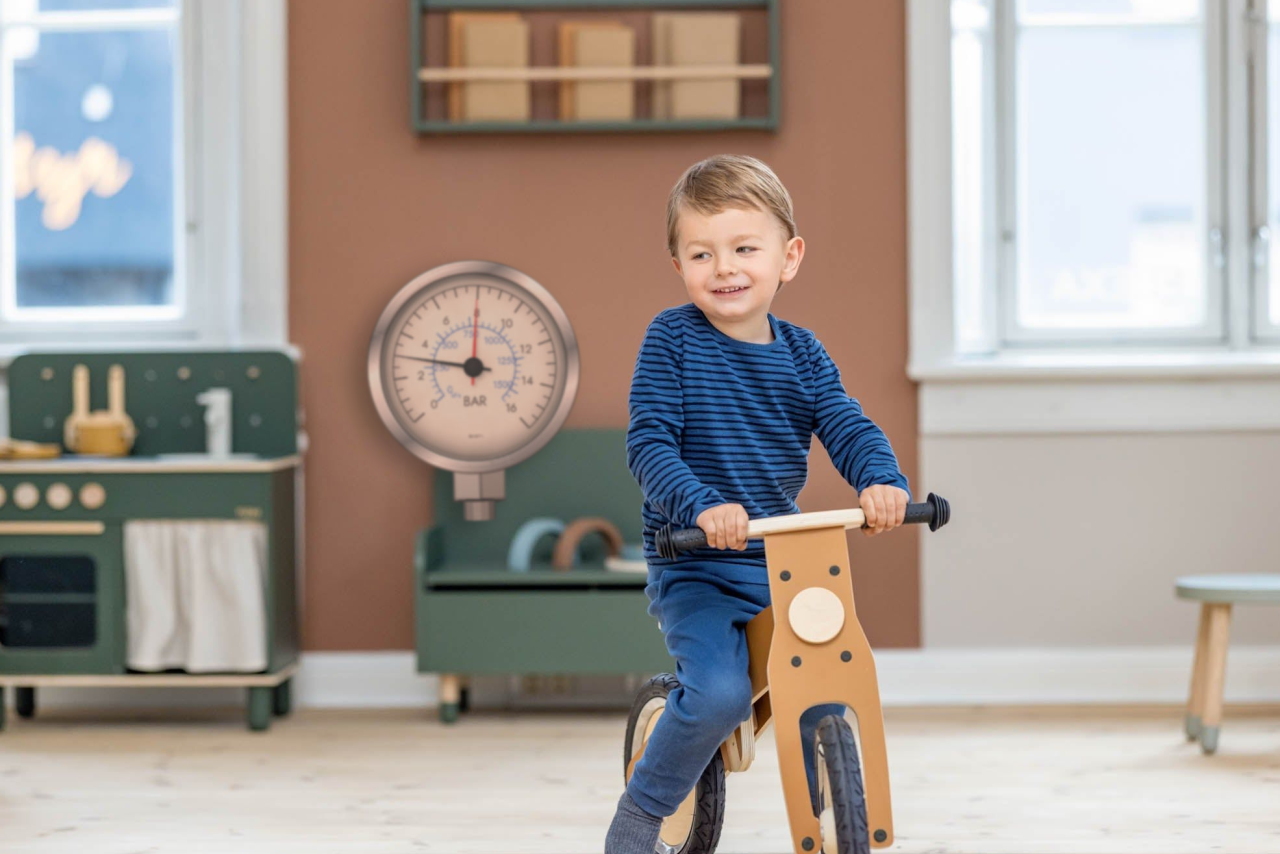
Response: 3 bar
